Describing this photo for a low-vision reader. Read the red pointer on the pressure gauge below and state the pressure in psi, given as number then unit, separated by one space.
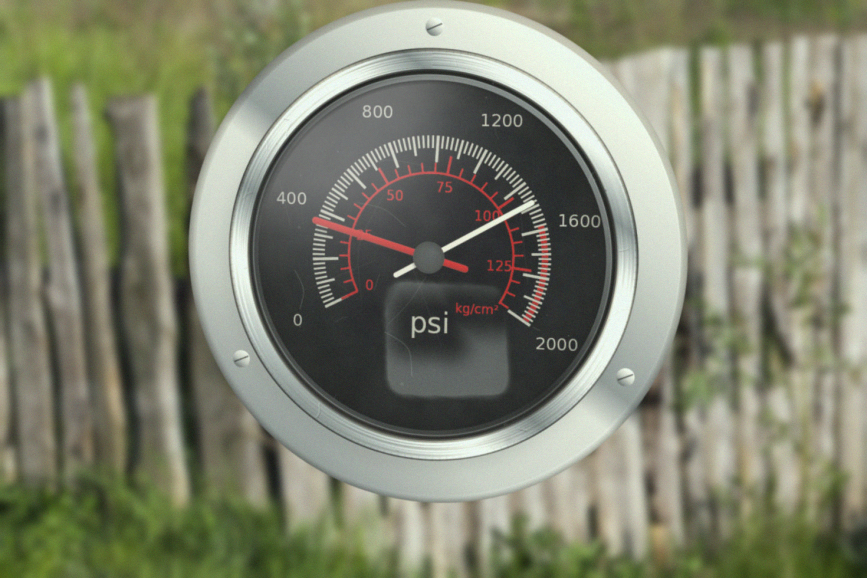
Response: 360 psi
